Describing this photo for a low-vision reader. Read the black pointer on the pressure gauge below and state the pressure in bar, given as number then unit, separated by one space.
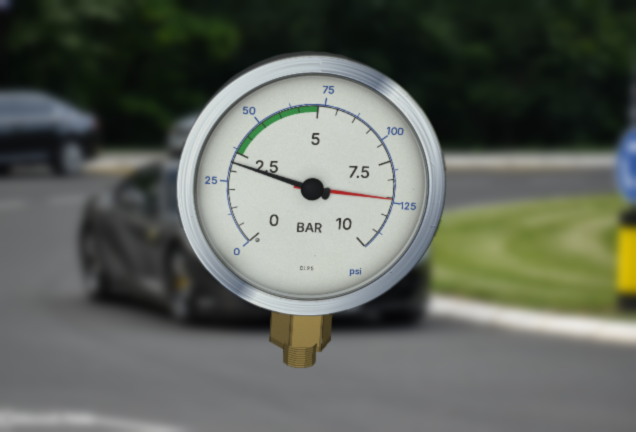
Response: 2.25 bar
